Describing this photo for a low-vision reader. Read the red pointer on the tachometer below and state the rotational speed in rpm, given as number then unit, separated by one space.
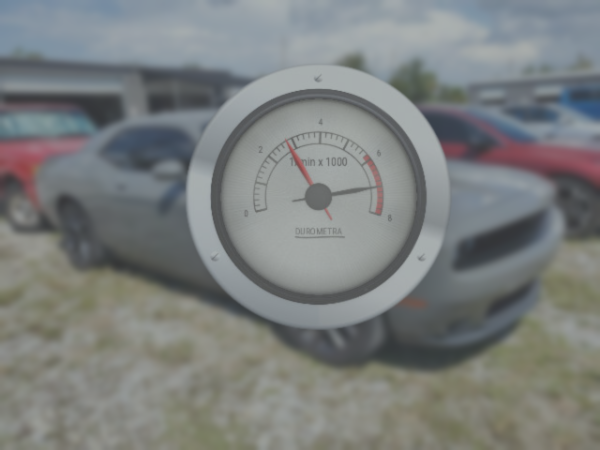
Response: 2800 rpm
